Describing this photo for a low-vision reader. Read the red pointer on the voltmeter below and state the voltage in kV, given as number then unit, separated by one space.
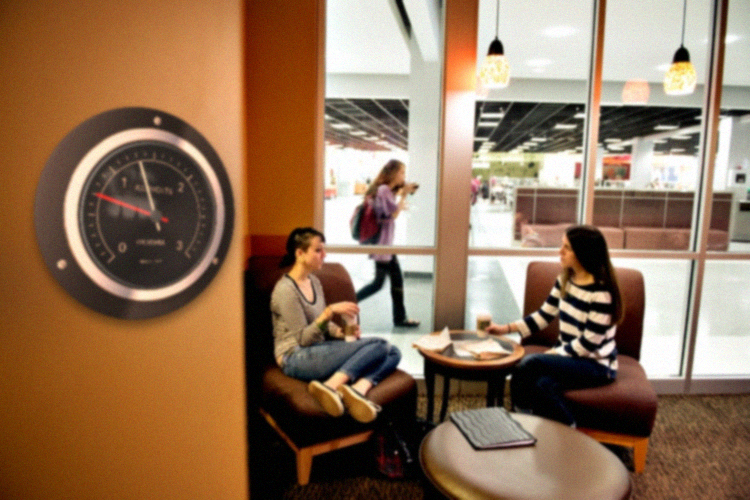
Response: 0.7 kV
